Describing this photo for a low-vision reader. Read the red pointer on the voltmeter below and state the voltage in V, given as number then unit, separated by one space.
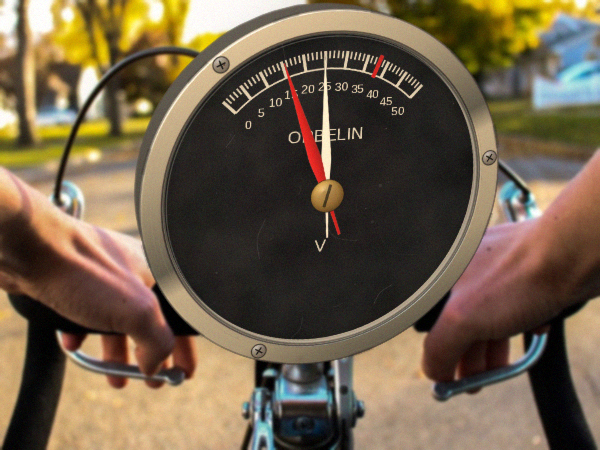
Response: 15 V
